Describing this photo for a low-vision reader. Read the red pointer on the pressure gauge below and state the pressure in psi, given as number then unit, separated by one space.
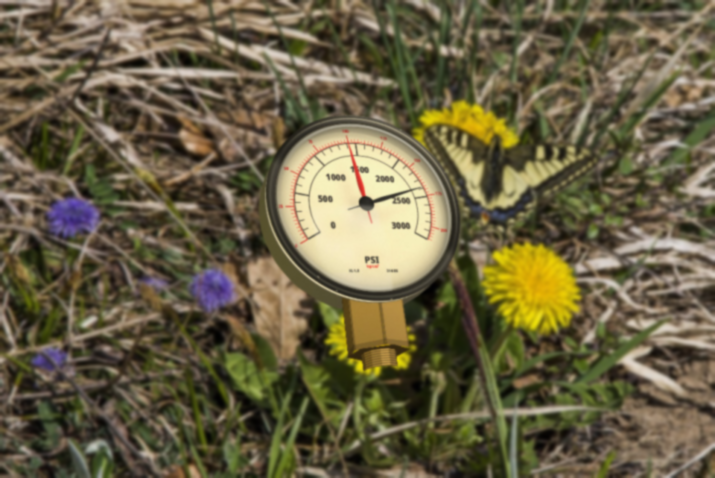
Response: 1400 psi
